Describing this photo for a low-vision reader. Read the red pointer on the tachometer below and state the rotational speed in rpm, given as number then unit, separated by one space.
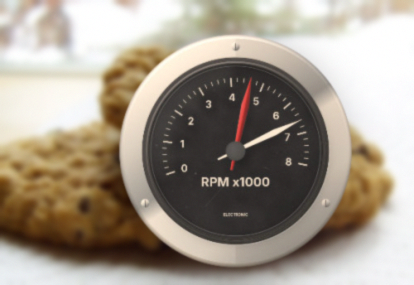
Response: 4600 rpm
